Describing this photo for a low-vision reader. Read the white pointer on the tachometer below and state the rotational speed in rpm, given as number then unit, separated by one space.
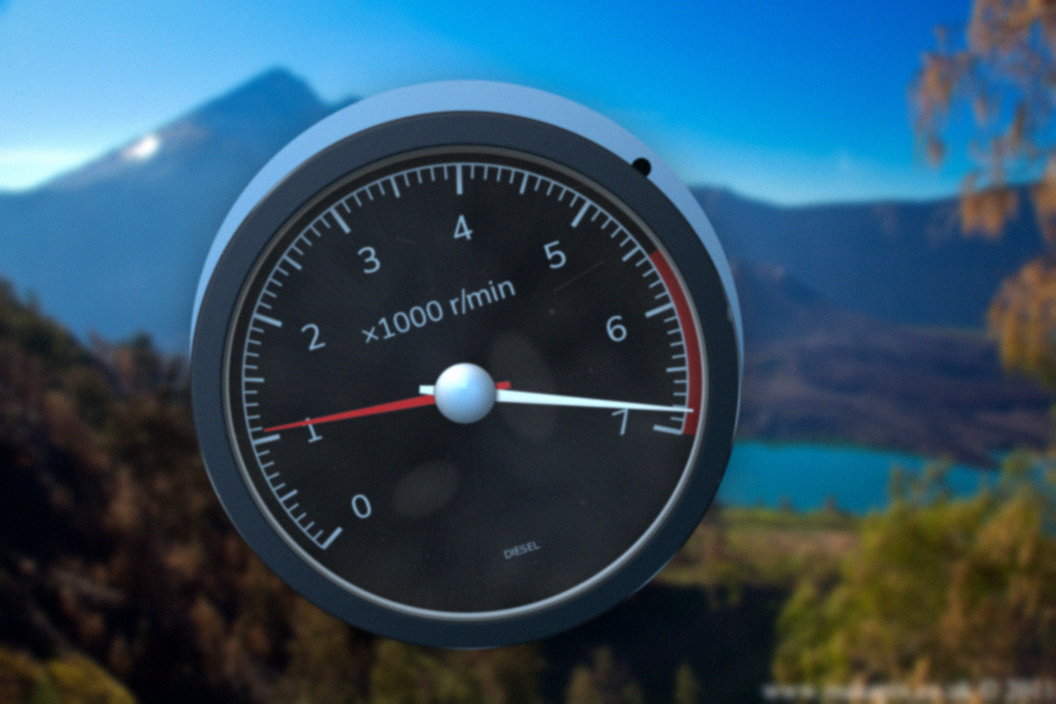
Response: 6800 rpm
